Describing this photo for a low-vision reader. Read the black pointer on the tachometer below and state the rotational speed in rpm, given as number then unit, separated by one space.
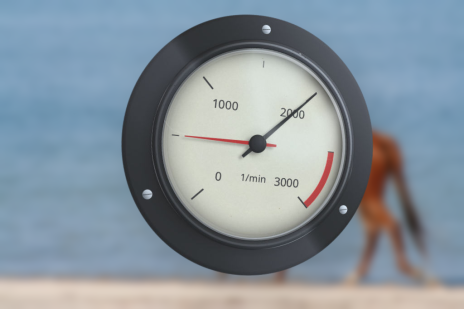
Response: 2000 rpm
